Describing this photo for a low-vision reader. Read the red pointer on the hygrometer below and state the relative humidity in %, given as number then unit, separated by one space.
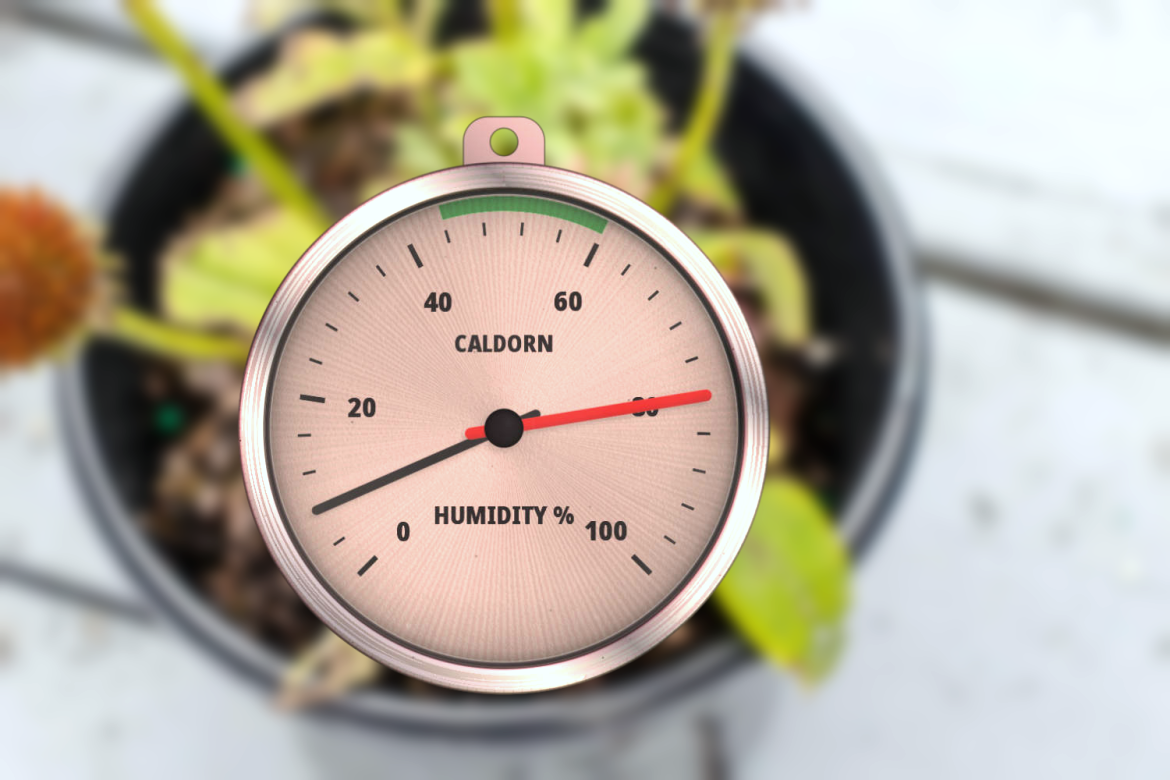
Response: 80 %
